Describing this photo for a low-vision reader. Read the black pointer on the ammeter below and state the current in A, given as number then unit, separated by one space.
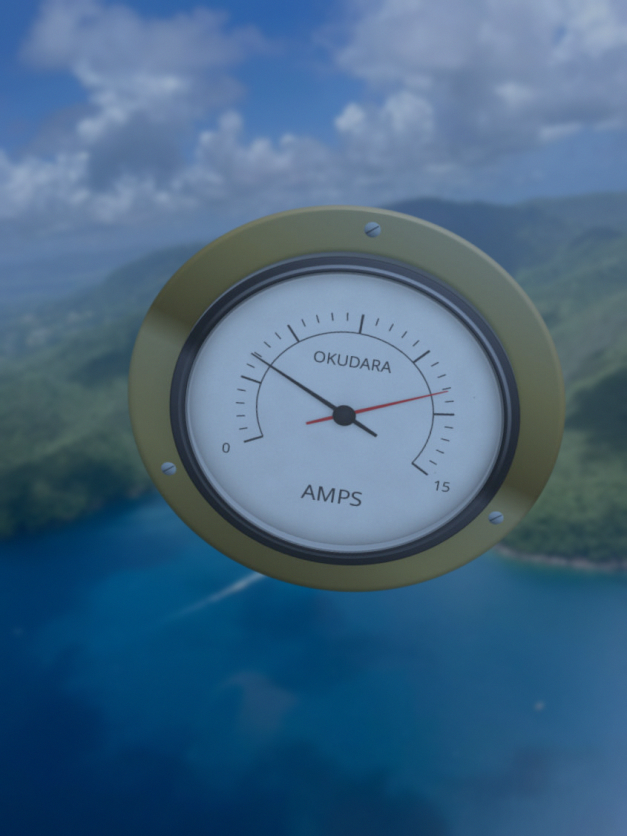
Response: 3.5 A
